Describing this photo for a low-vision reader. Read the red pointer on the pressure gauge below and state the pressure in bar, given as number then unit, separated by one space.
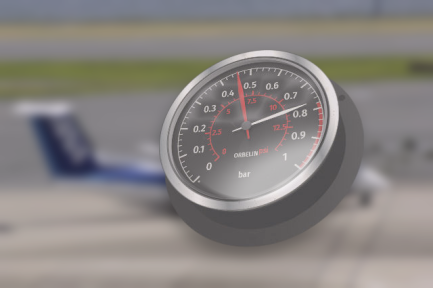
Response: 0.46 bar
